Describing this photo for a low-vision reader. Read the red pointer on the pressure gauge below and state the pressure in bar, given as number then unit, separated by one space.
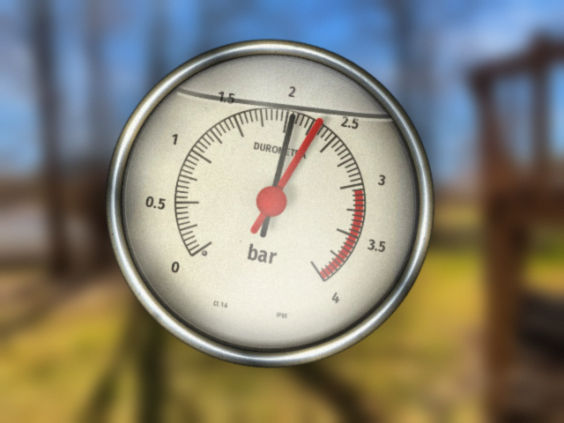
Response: 2.3 bar
